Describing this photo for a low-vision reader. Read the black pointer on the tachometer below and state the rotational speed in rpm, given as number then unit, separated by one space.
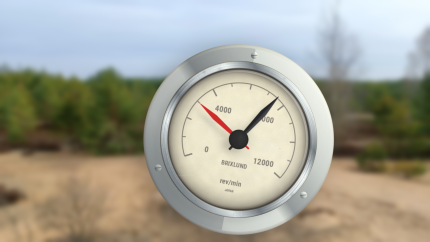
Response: 7500 rpm
